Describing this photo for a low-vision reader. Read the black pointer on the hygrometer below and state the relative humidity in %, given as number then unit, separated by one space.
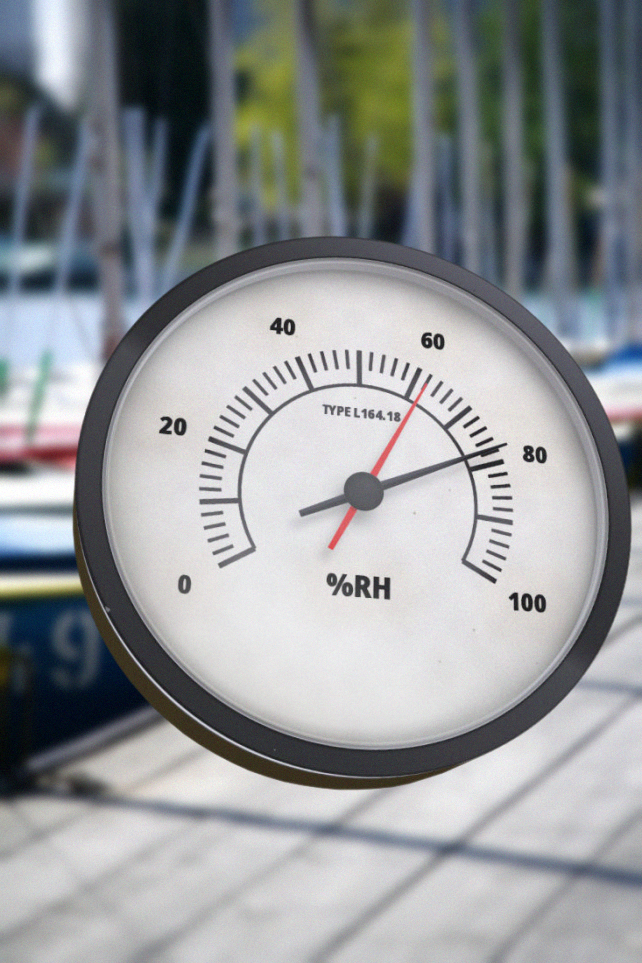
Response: 78 %
